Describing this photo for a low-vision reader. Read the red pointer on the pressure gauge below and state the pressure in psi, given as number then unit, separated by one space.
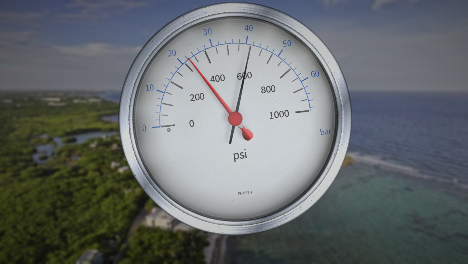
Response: 325 psi
